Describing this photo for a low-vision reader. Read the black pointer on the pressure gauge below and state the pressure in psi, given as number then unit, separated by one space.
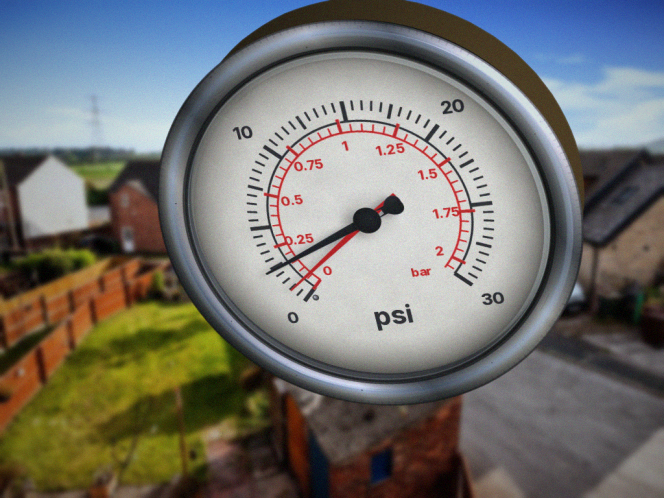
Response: 2.5 psi
